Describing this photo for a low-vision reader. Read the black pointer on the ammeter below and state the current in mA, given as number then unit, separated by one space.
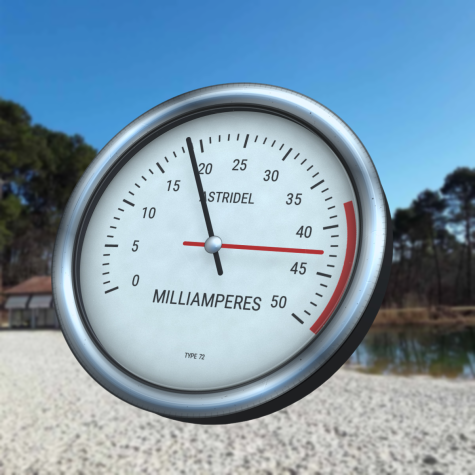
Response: 19 mA
